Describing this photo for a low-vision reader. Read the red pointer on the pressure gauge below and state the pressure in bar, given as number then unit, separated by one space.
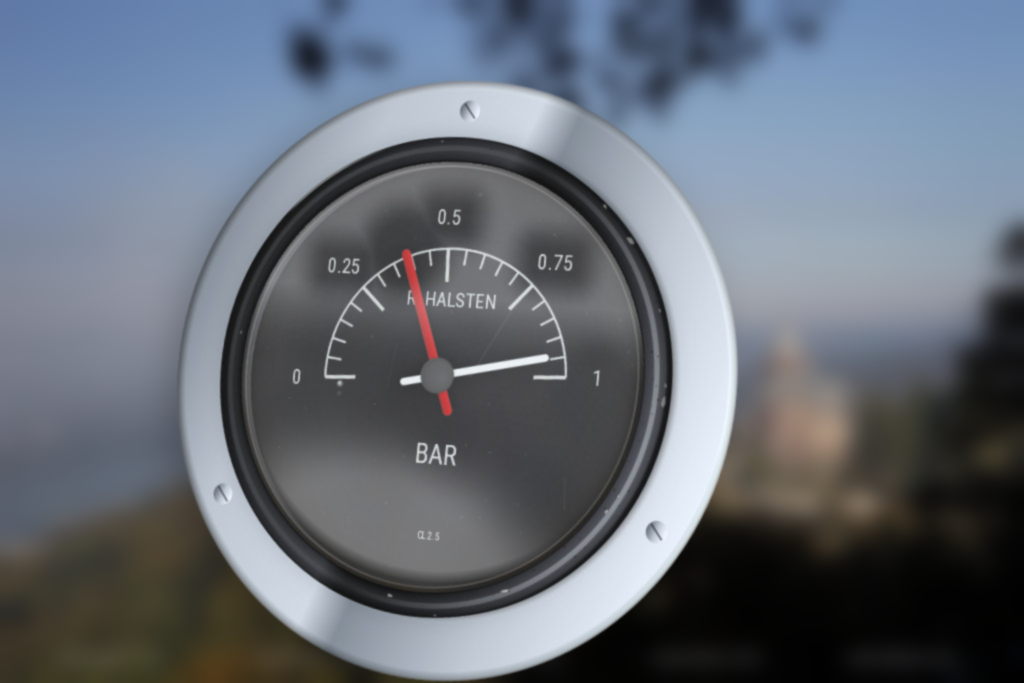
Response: 0.4 bar
